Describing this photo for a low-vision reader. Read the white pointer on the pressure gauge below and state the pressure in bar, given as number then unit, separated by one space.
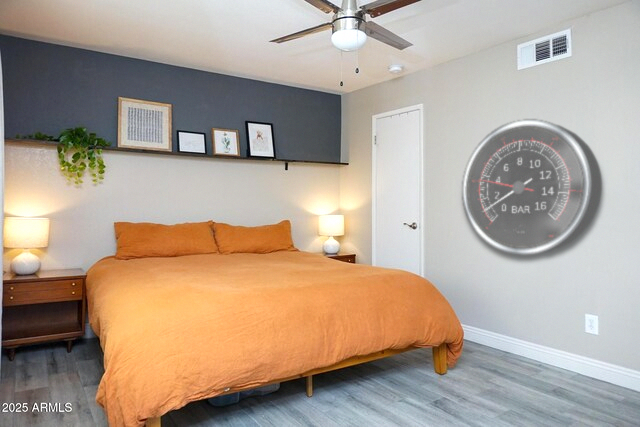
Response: 1 bar
